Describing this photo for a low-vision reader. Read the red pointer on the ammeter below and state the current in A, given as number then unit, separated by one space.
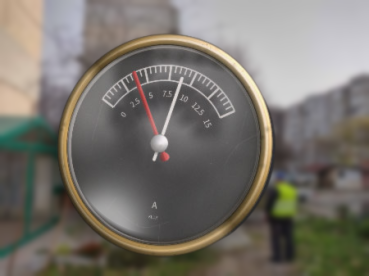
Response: 4 A
